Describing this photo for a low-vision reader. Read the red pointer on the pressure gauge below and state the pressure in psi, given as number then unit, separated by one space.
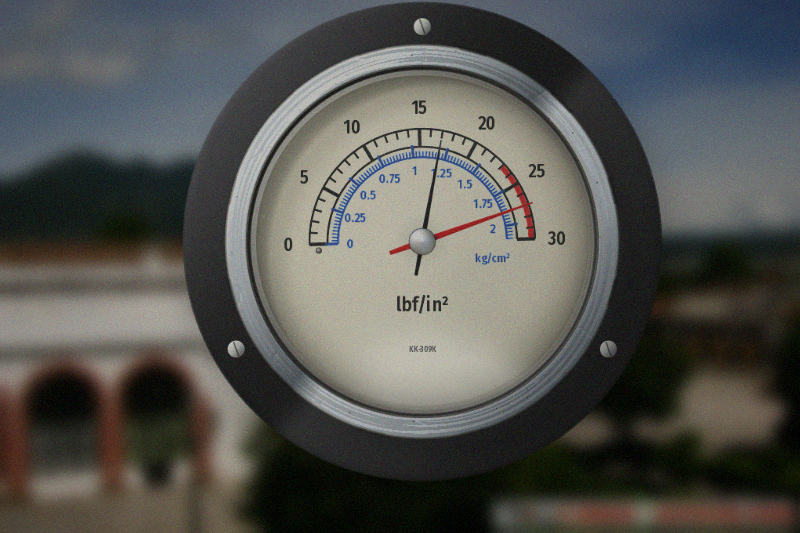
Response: 27 psi
